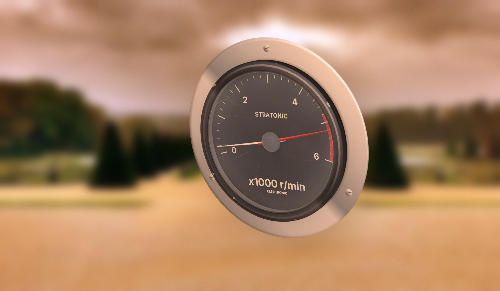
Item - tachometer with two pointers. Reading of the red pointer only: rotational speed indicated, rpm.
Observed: 5200 rpm
